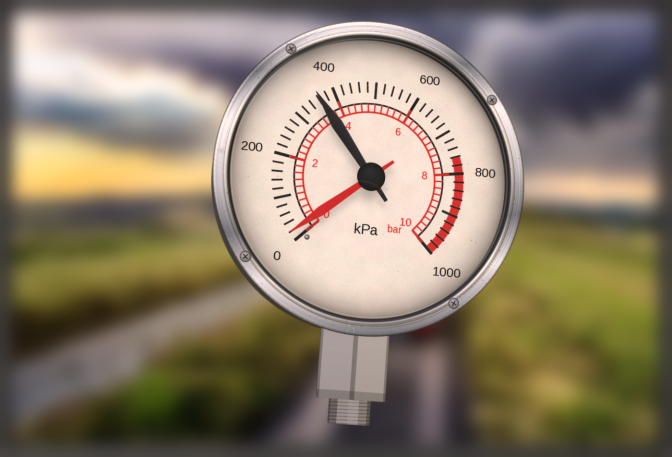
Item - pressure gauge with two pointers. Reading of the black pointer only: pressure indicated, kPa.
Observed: 360 kPa
